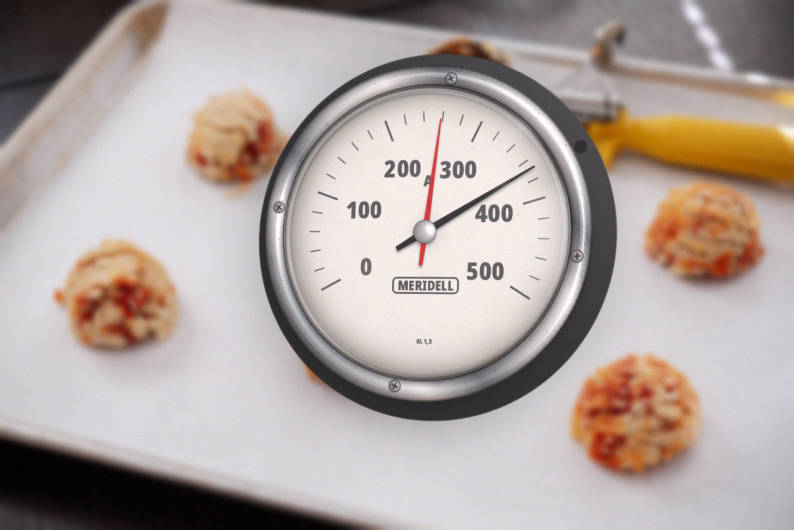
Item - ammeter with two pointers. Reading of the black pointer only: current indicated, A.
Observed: 370 A
